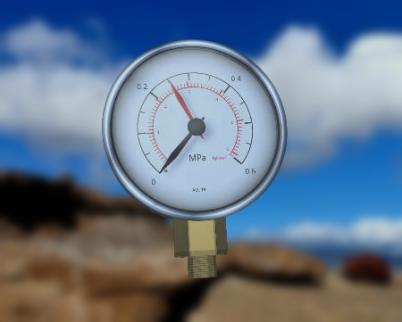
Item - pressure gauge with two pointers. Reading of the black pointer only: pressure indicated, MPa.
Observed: 0 MPa
